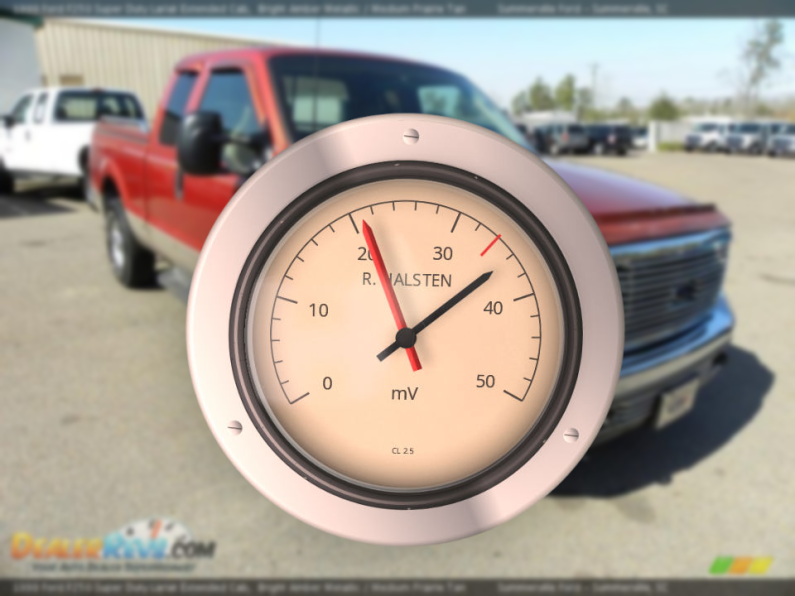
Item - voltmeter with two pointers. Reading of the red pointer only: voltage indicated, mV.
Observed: 21 mV
